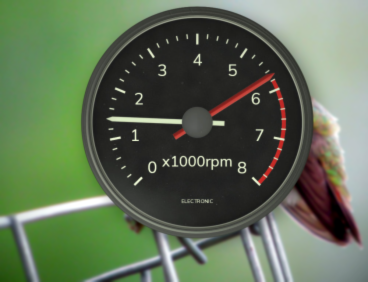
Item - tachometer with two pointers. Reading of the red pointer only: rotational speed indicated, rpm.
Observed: 5700 rpm
